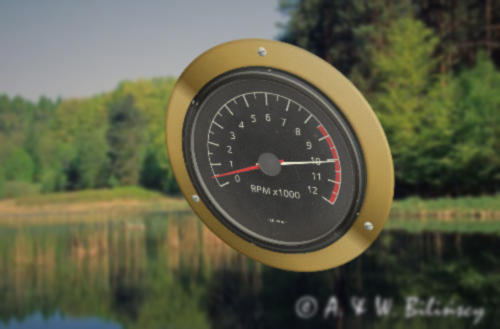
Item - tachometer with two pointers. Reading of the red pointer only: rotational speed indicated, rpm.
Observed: 500 rpm
